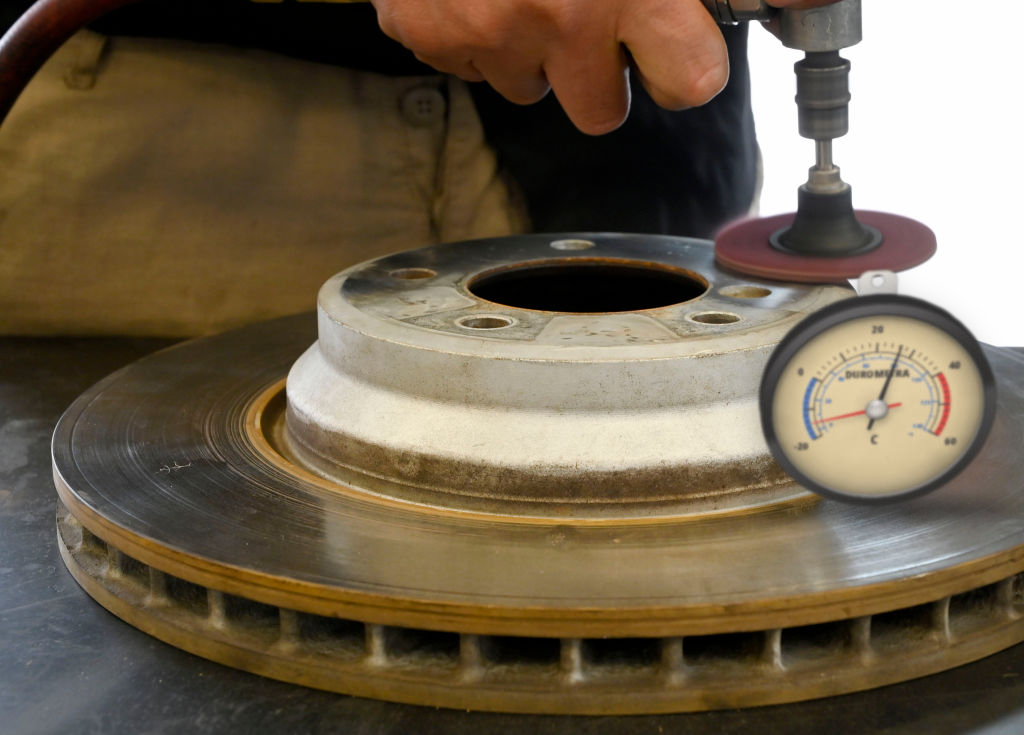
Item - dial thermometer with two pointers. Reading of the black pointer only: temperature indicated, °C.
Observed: 26 °C
